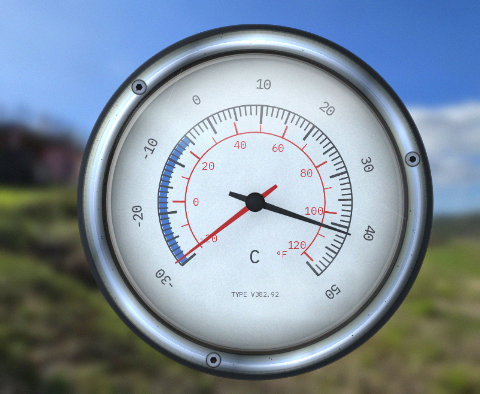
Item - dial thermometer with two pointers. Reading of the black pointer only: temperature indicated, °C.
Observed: 41 °C
